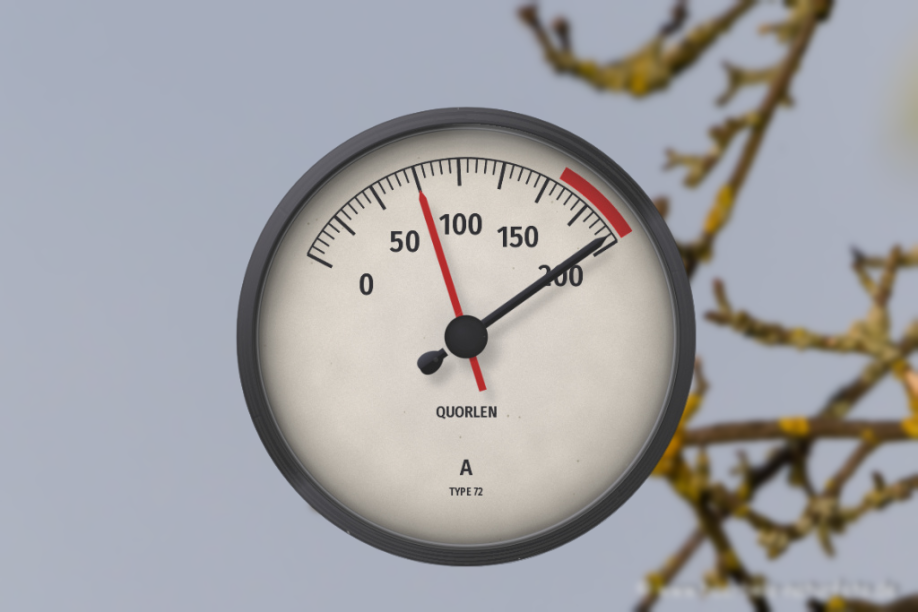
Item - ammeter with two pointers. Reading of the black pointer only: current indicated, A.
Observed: 195 A
